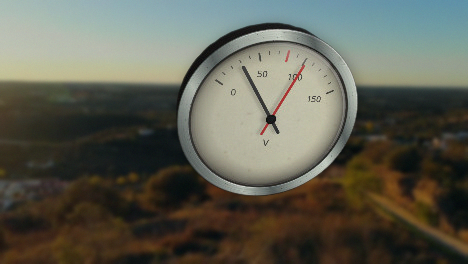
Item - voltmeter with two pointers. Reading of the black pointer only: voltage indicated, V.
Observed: 30 V
